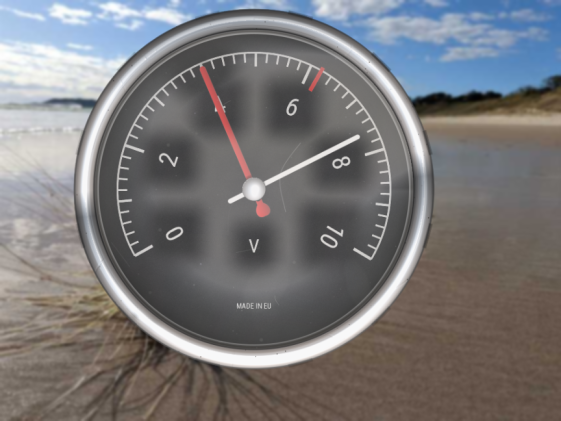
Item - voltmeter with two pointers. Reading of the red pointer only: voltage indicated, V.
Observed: 4 V
